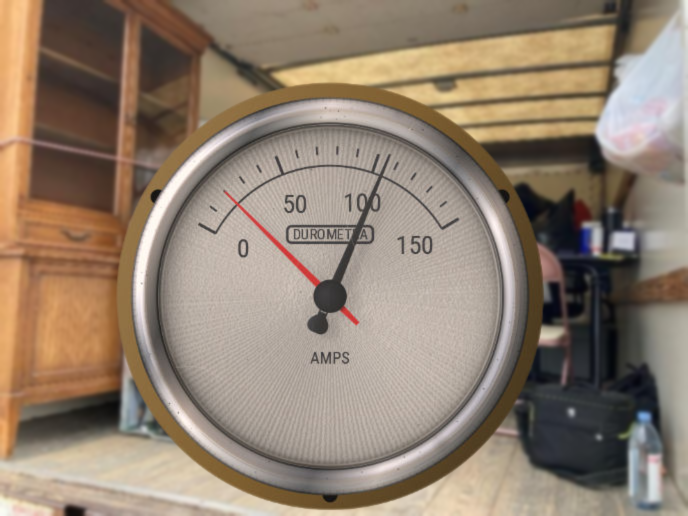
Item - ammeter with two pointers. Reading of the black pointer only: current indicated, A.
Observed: 105 A
